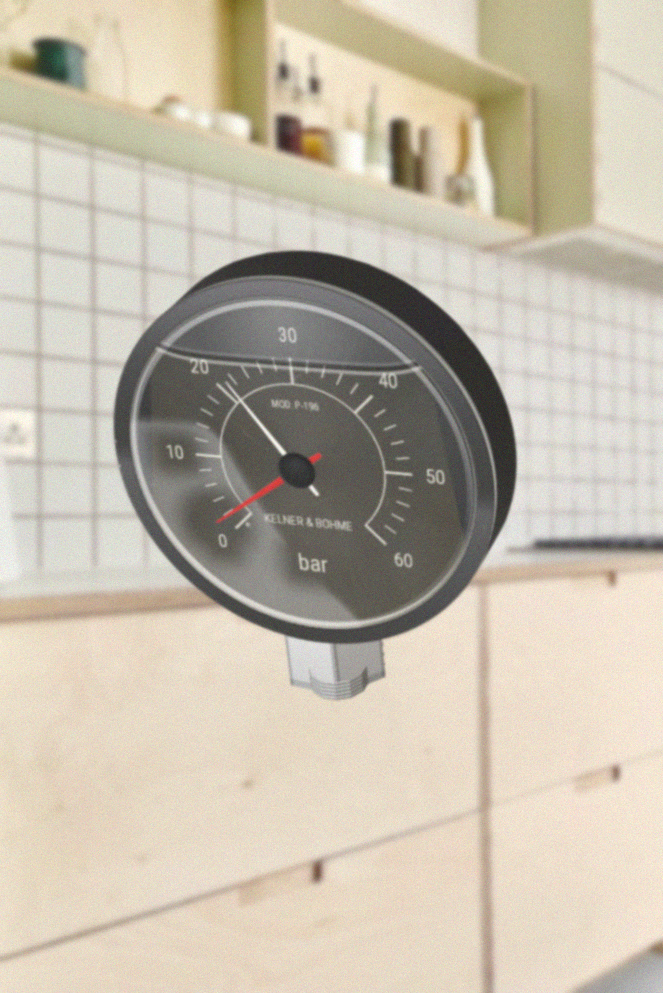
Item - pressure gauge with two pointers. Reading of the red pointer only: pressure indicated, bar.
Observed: 2 bar
